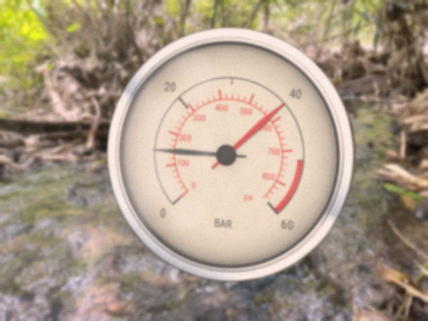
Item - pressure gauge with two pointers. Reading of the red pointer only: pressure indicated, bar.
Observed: 40 bar
